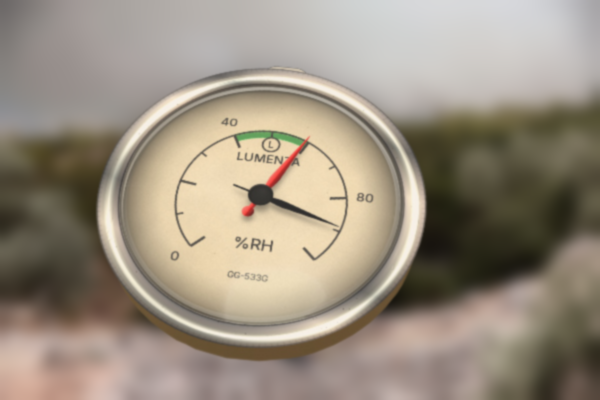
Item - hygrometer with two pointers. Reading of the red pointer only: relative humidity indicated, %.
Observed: 60 %
